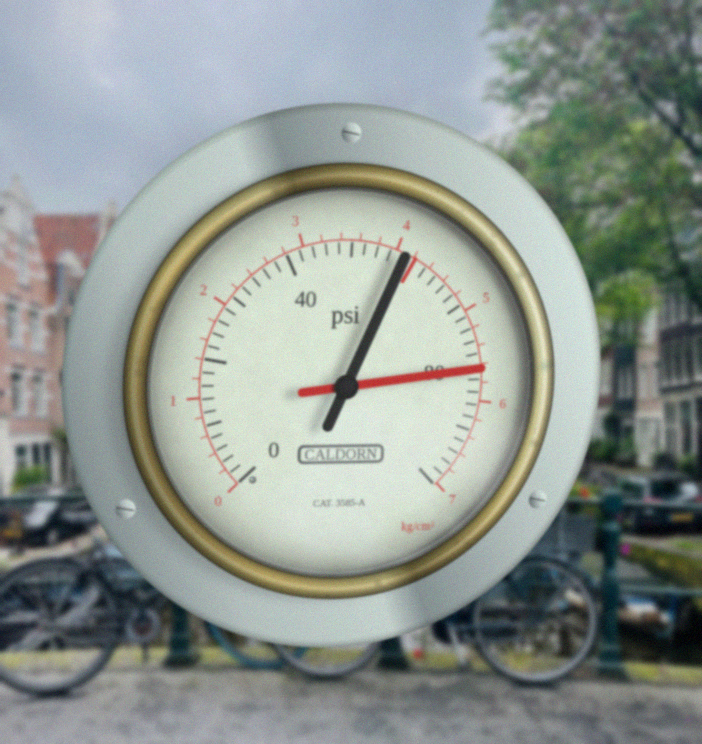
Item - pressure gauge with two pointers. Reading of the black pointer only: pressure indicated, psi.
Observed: 58 psi
